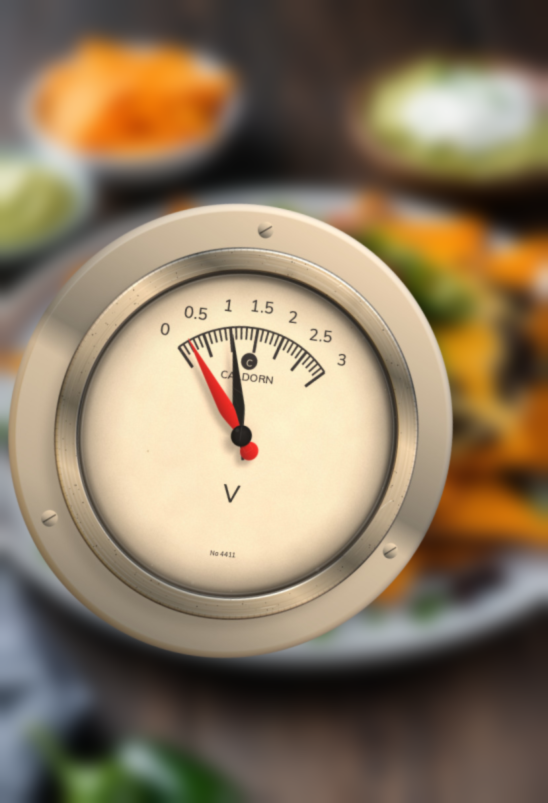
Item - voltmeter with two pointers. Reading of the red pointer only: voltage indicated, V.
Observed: 0.2 V
